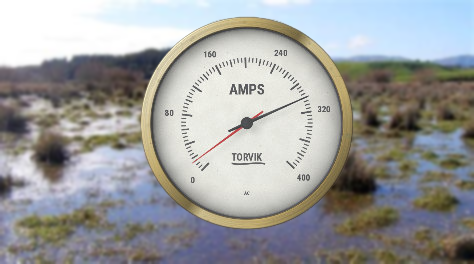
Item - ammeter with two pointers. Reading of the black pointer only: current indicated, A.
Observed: 300 A
